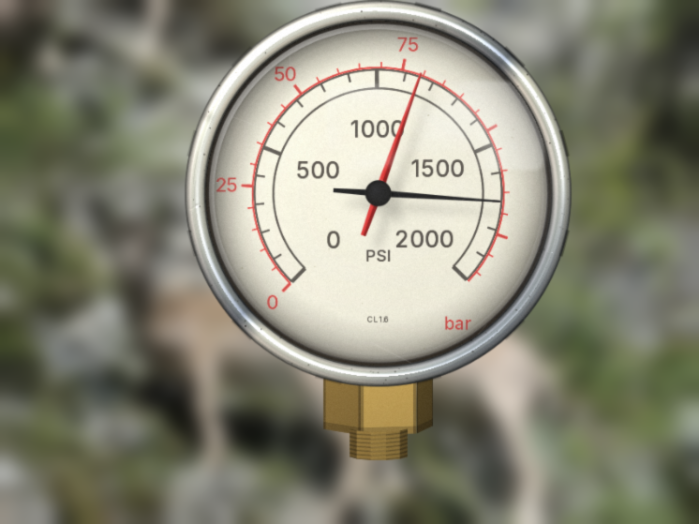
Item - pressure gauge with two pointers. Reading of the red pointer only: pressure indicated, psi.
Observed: 1150 psi
